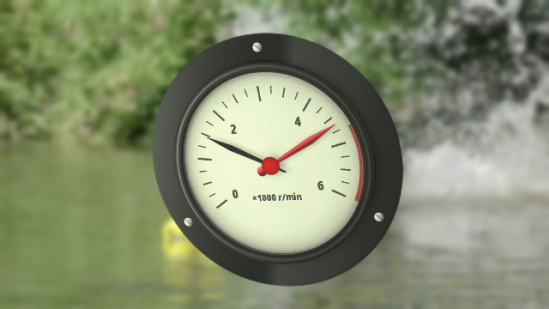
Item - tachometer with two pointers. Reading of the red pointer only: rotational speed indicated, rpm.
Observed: 4625 rpm
